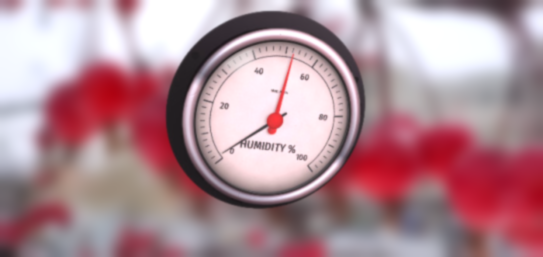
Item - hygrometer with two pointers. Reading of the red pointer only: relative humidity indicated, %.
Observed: 52 %
